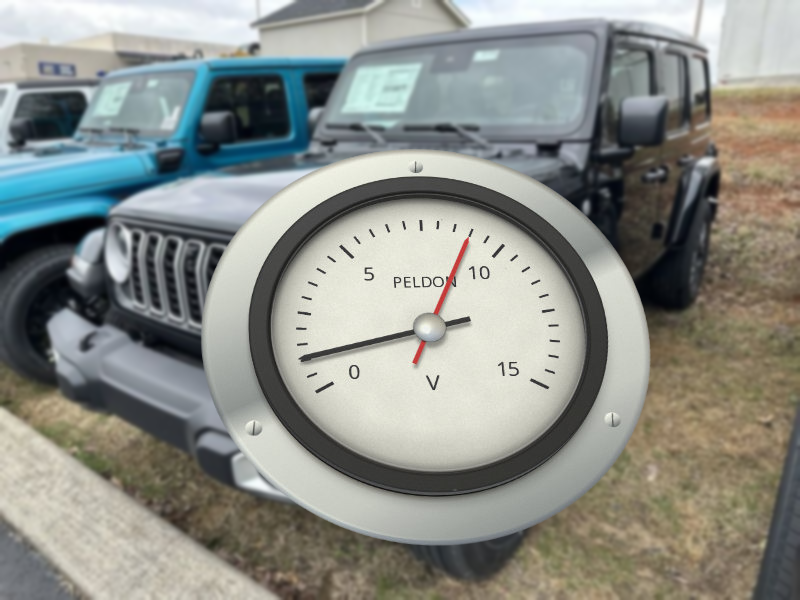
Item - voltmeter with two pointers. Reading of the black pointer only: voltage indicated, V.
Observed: 1 V
